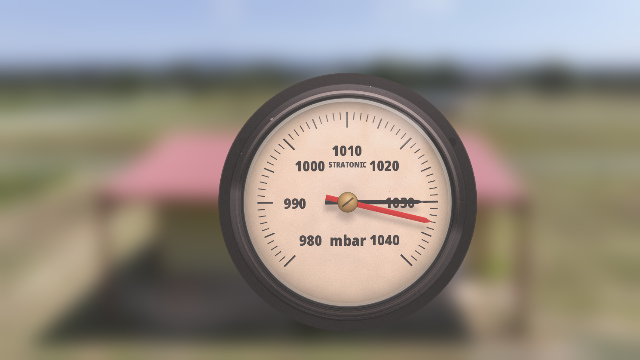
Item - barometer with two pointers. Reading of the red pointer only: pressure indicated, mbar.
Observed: 1033 mbar
